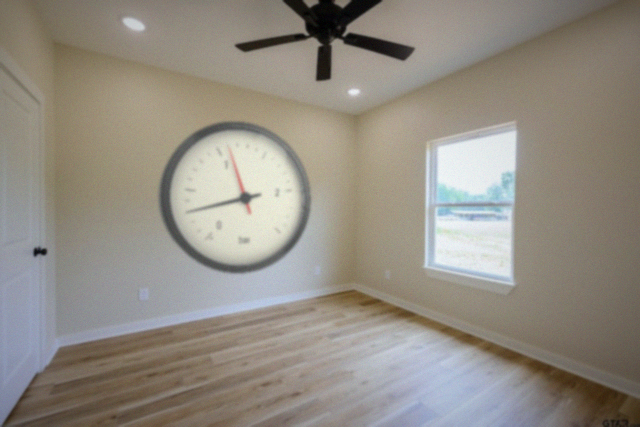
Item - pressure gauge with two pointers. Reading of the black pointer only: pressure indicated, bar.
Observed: 0.3 bar
